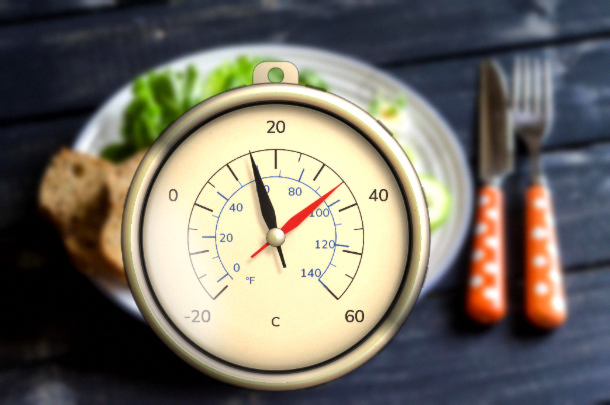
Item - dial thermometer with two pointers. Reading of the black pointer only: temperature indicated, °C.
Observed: 15 °C
